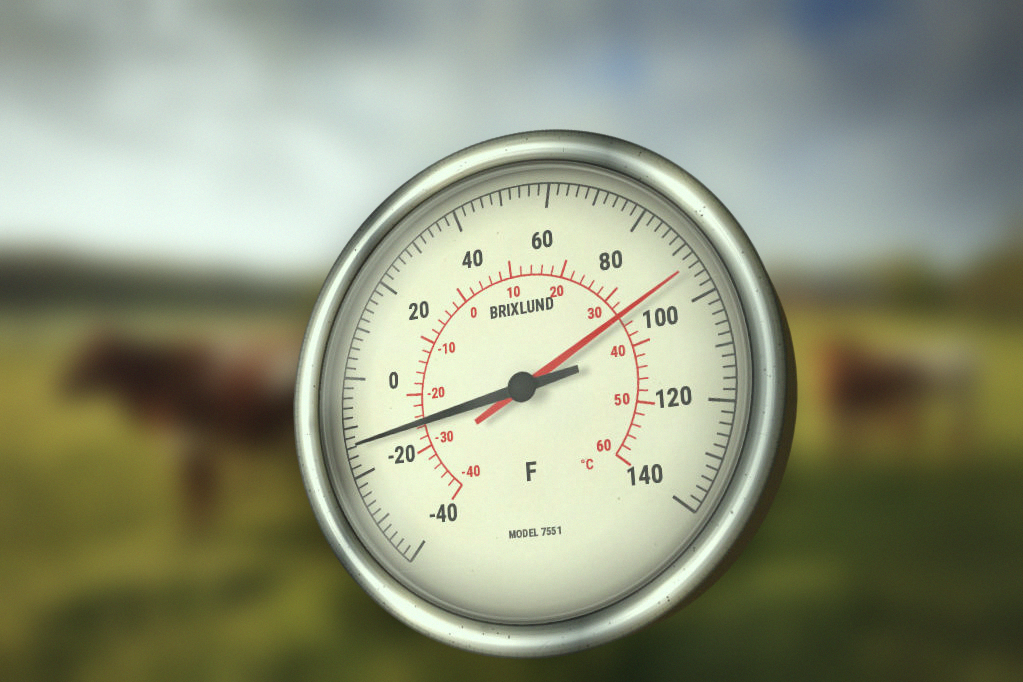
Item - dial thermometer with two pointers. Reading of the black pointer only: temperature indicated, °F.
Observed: -14 °F
